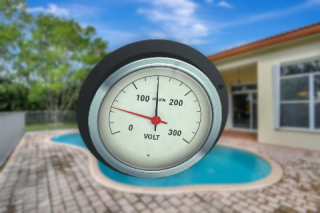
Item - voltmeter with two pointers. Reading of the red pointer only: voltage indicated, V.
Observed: 50 V
